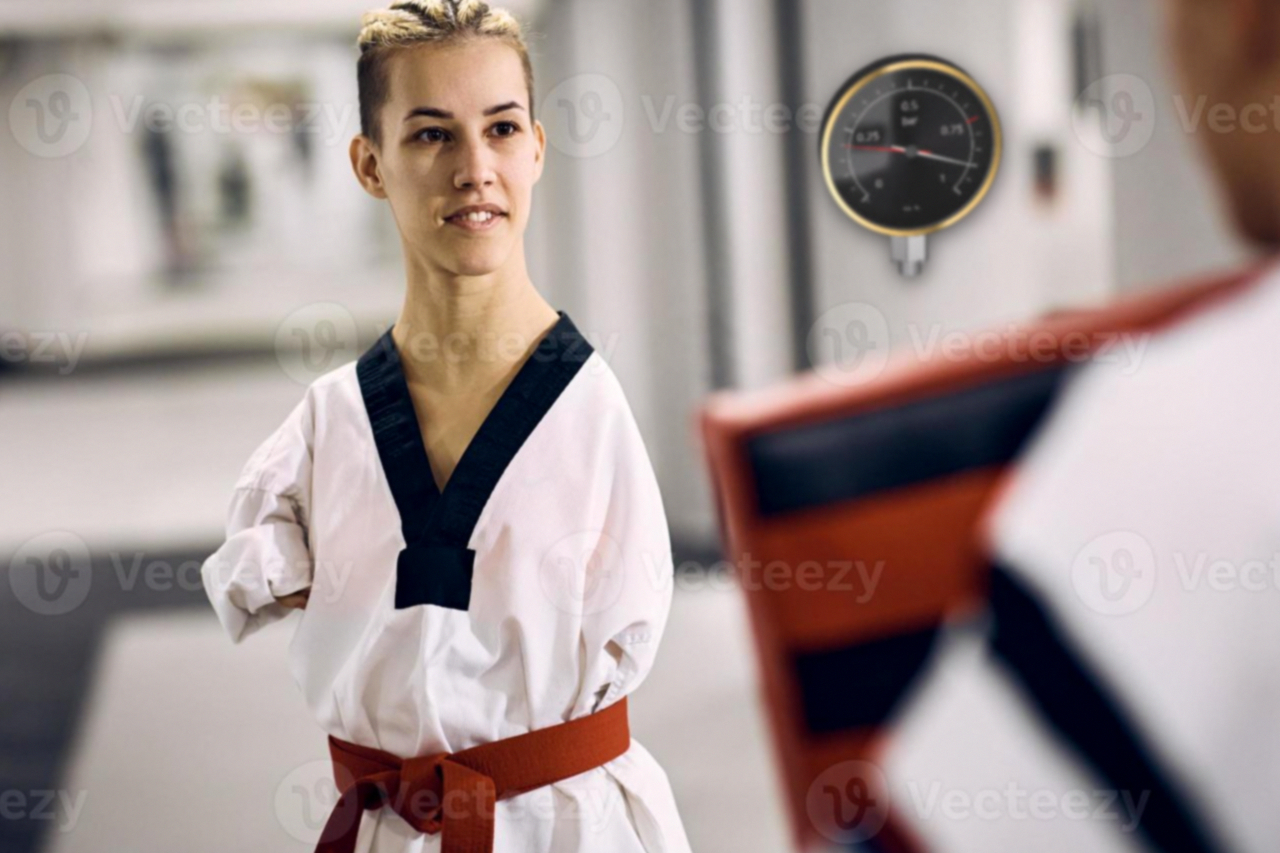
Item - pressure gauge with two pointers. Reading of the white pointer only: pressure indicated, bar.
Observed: 0.9 bar
